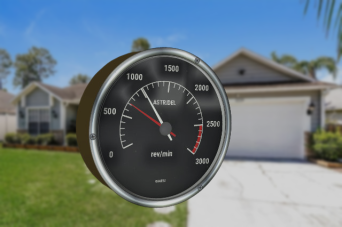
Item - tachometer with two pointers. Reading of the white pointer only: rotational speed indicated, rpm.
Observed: 1000 rpm
